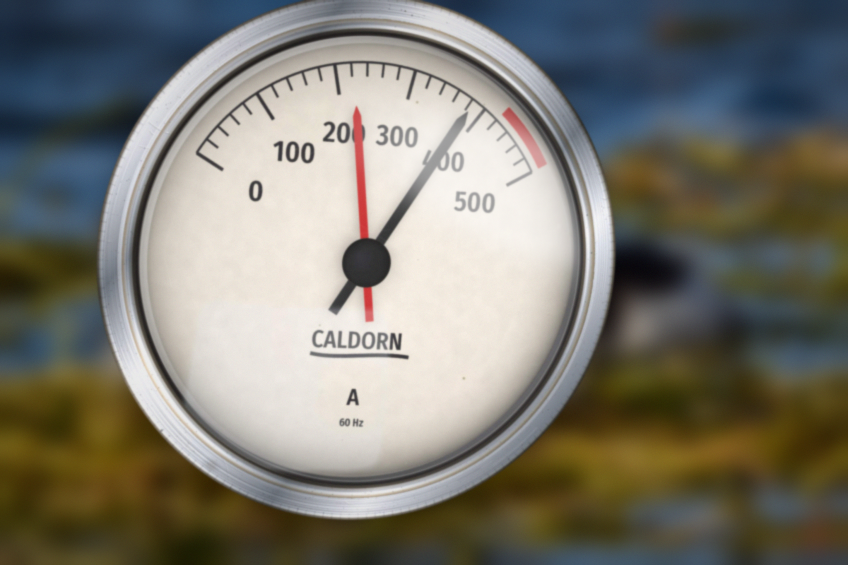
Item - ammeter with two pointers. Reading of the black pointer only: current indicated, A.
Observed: 380 A
